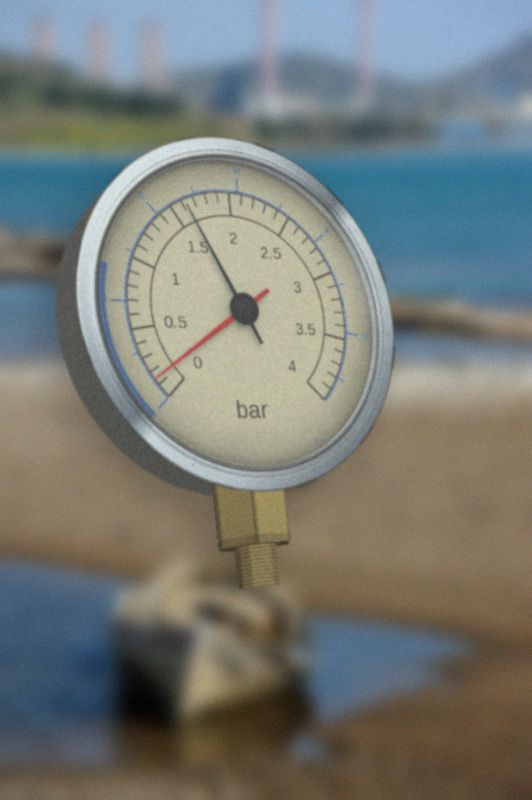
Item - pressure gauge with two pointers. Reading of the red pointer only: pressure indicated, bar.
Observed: 0.15 bar
